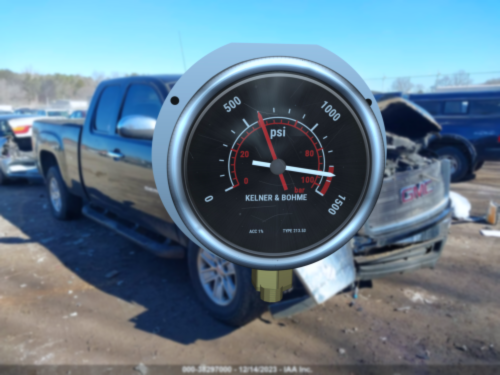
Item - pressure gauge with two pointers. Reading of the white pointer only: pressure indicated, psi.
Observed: 1350 psi
